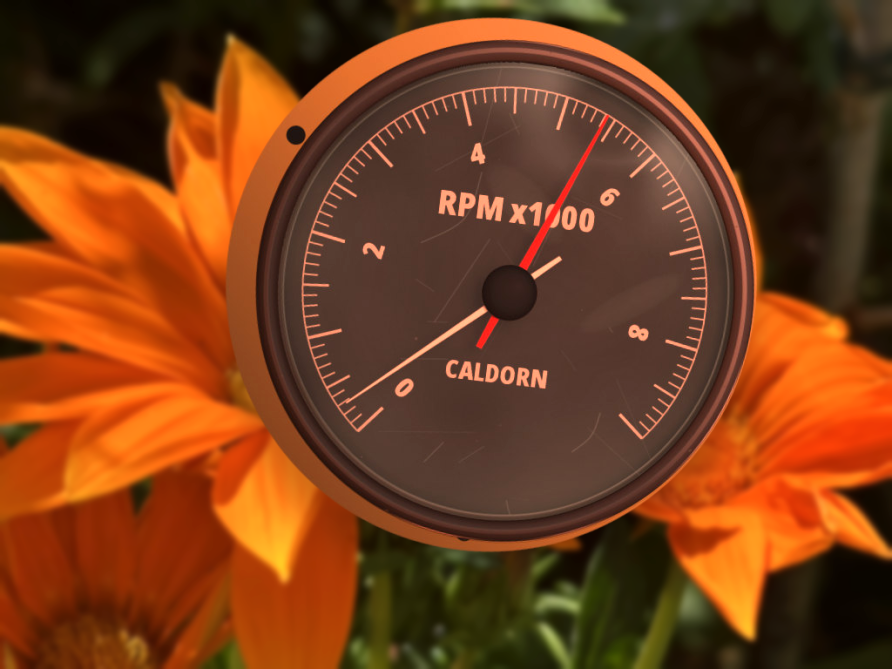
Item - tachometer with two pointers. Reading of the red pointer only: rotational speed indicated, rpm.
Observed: 5400 rpm
